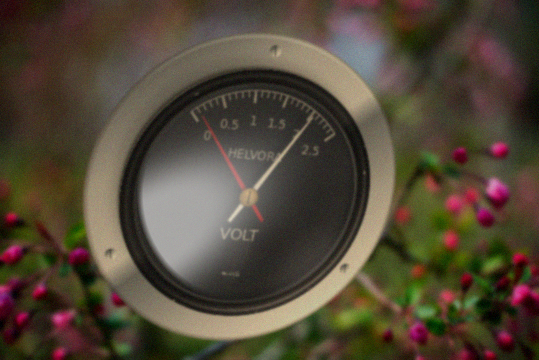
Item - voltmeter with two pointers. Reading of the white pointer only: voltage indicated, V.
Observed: 2 V
